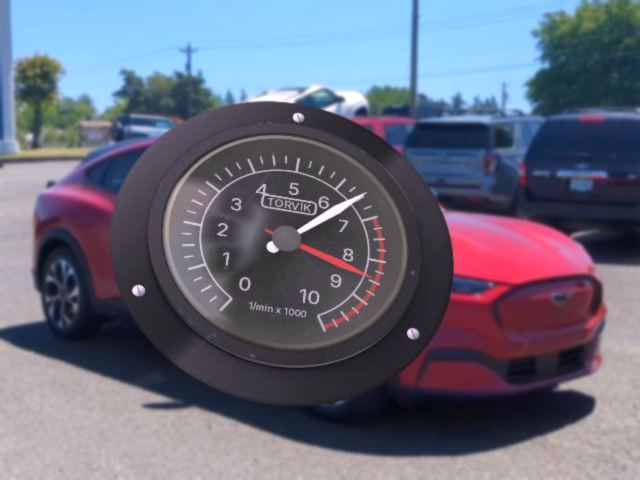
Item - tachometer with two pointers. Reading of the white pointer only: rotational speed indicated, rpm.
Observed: 6500 rpm
